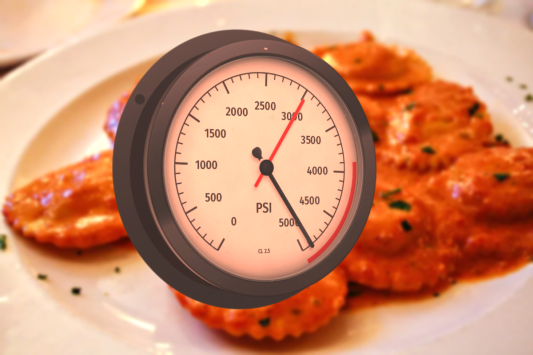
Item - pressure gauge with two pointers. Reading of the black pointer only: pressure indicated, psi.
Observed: 4900 psi
